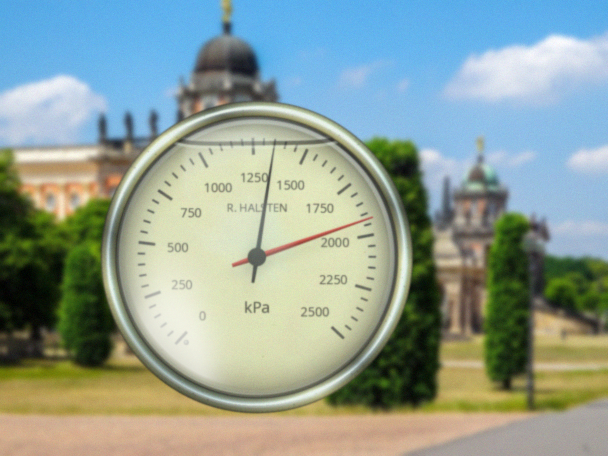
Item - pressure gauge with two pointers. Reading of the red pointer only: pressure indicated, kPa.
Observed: 1925 kPa
